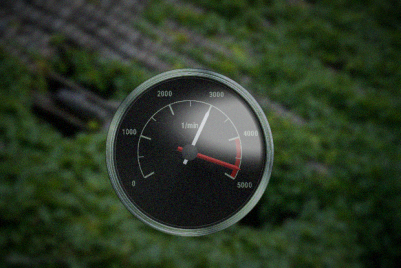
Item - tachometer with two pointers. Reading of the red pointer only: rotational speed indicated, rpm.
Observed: 4750 rpm
